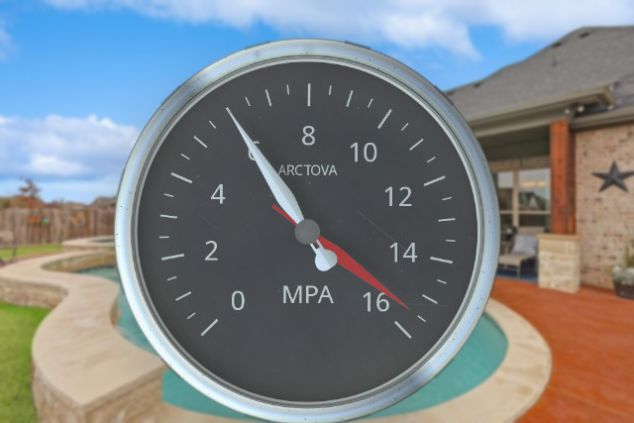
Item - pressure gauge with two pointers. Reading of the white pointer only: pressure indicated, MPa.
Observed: 6 MPa
